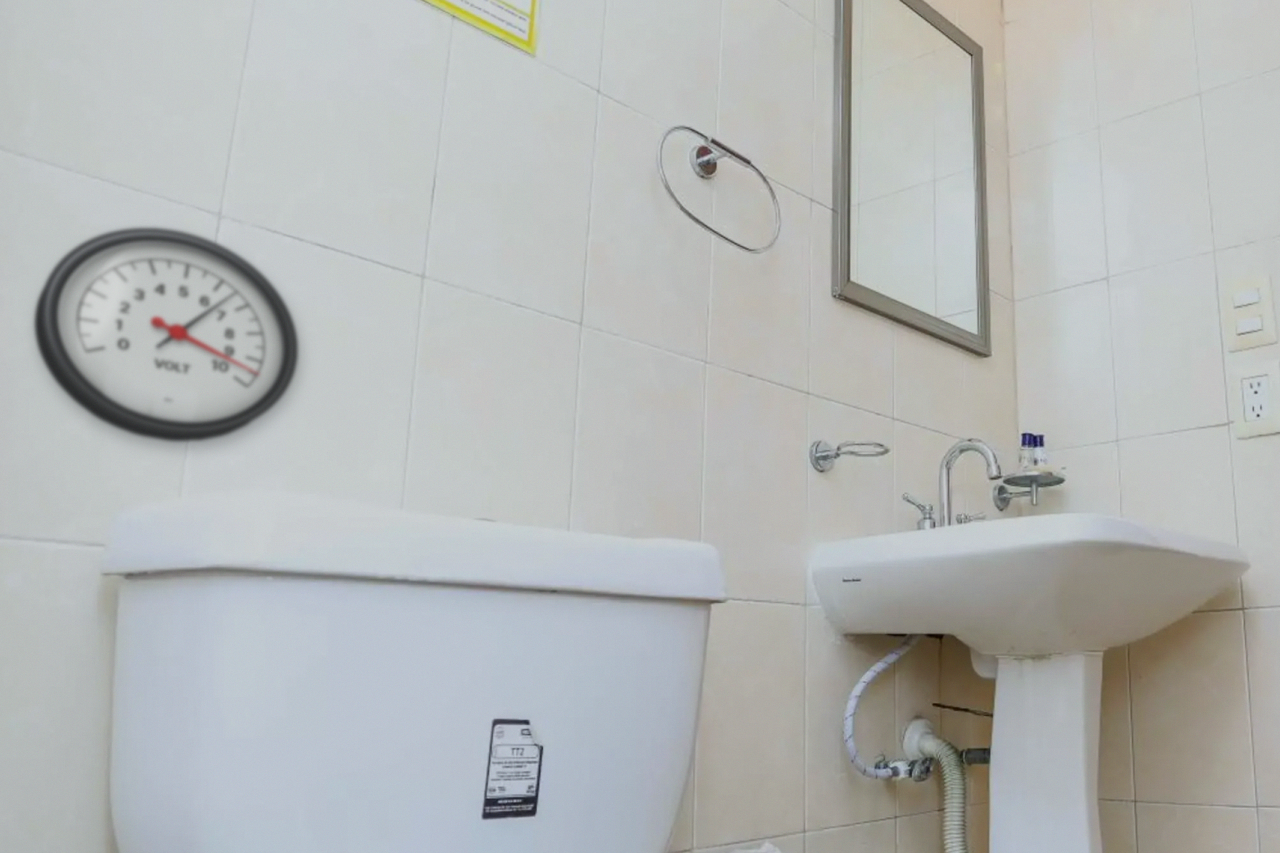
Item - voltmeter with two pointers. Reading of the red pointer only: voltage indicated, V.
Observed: 9.5 V
